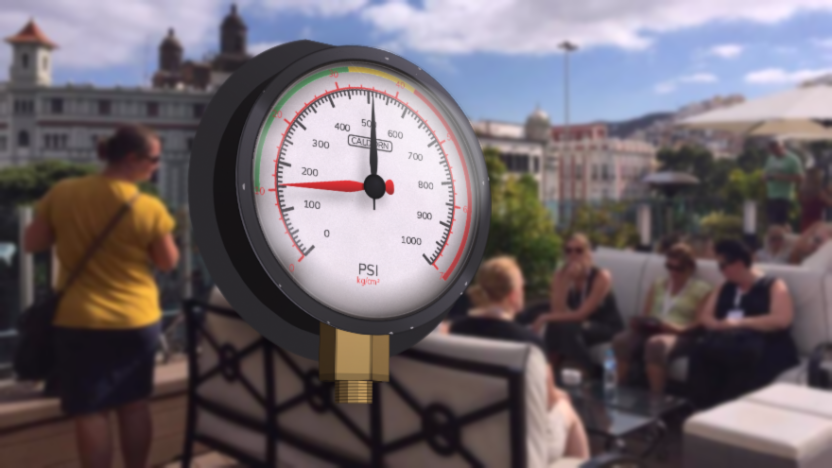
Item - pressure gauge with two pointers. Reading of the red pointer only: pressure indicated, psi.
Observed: 150 psi
